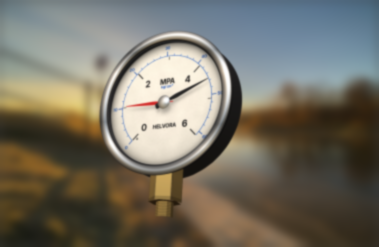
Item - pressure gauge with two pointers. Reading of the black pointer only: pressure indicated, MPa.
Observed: 4.5 MPa
